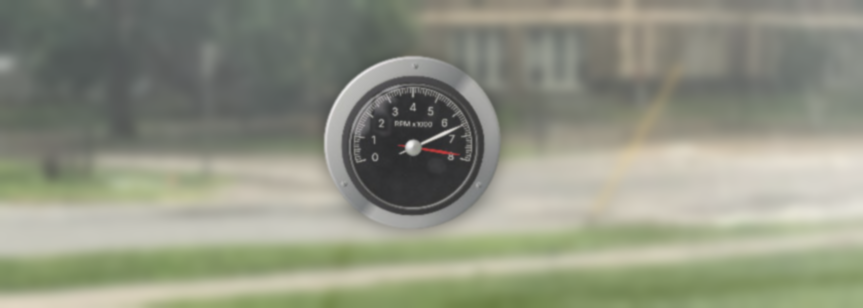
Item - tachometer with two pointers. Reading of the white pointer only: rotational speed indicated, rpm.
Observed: 6500 rpm
